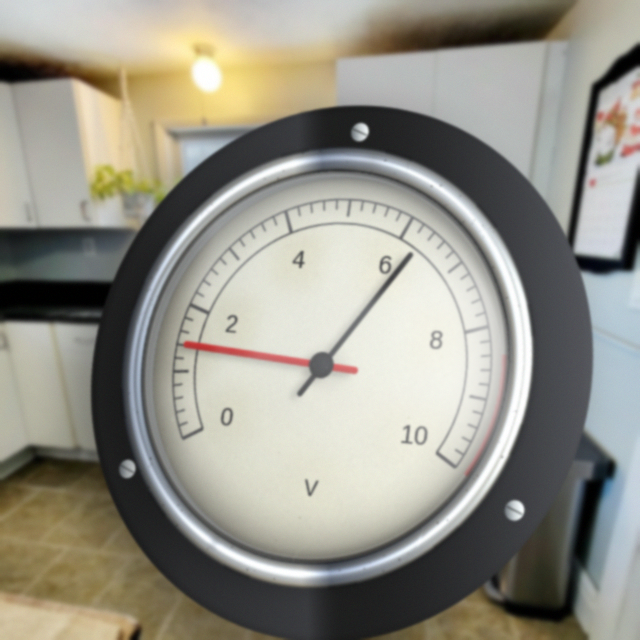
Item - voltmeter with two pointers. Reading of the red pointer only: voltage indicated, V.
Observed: 1.4 V
